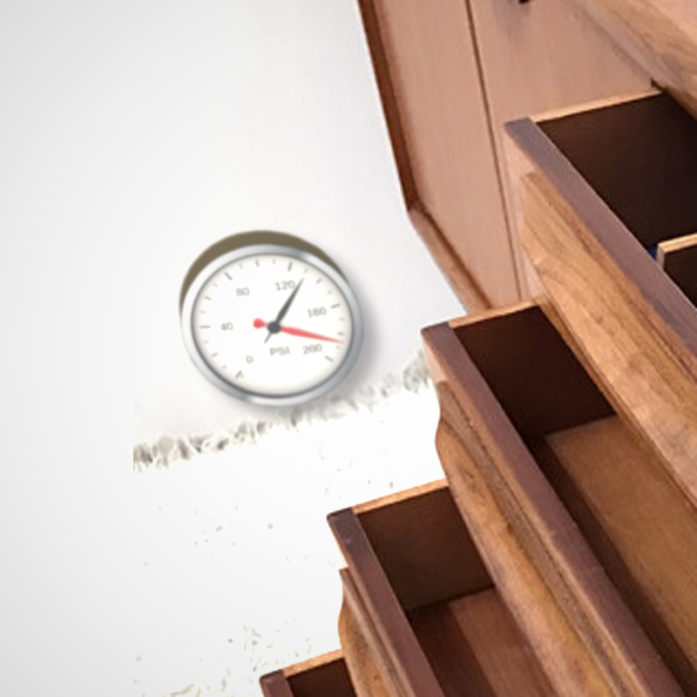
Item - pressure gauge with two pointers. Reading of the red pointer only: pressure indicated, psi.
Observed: 185 psi
